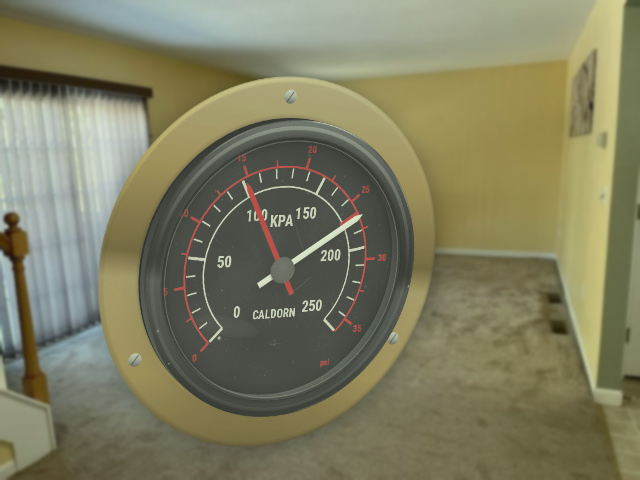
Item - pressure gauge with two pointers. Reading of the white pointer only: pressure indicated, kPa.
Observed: 180 kPa
